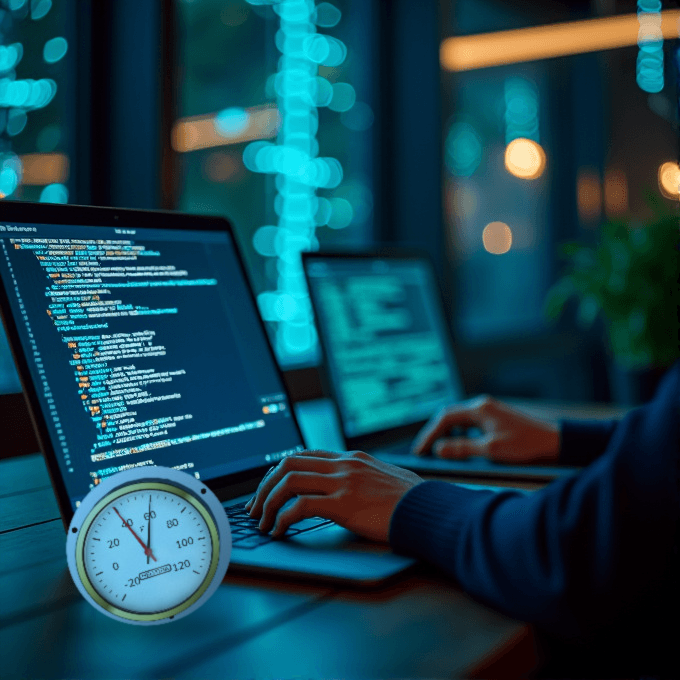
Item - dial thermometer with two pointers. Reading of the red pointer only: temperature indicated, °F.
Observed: 40 °F
